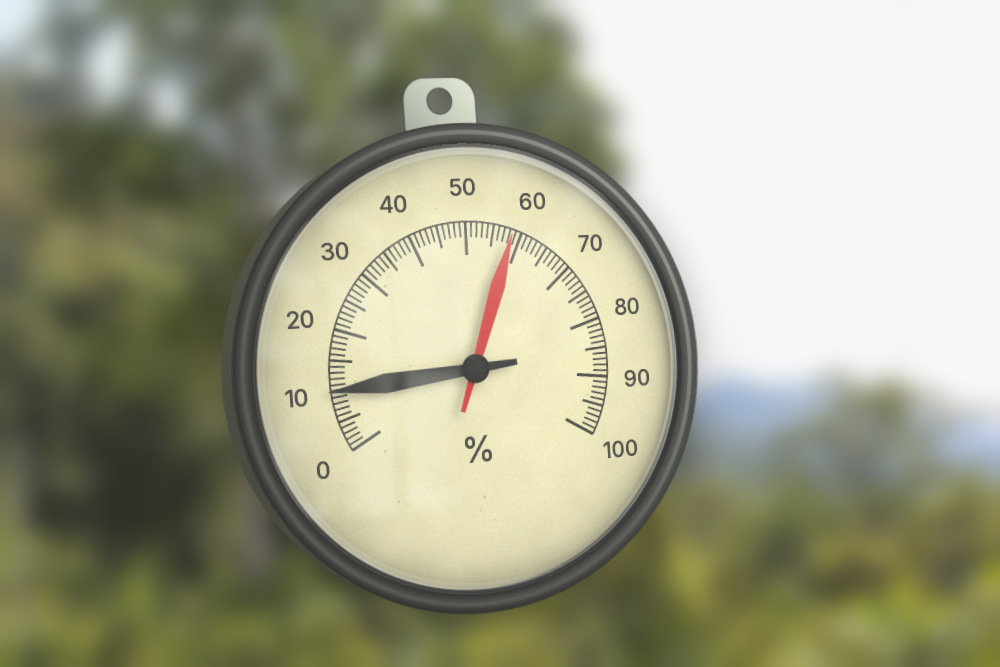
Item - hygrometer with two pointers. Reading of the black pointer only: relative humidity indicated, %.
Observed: 10 %
